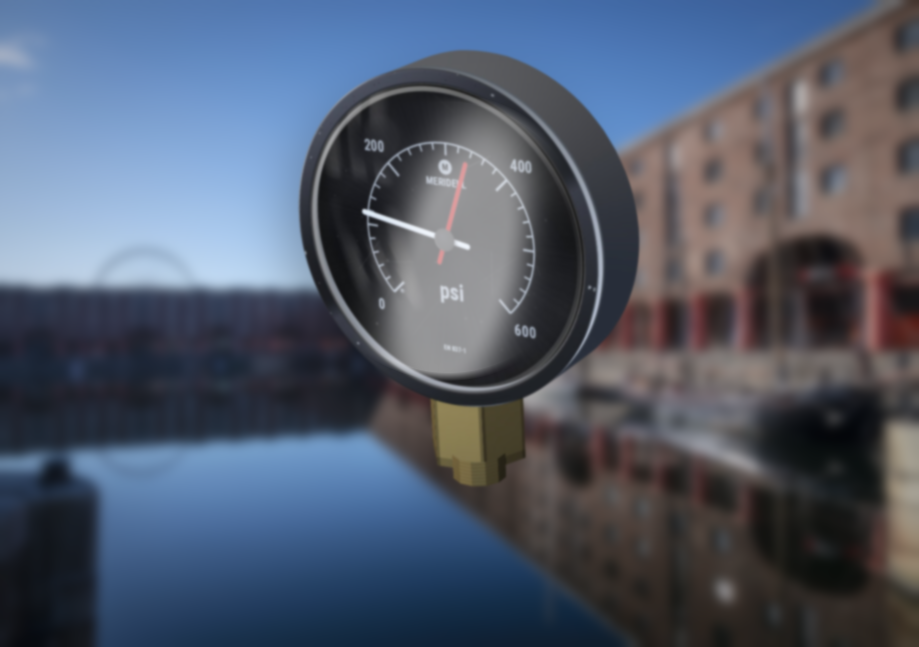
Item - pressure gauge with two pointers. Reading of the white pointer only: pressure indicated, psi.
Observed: 120 psi
